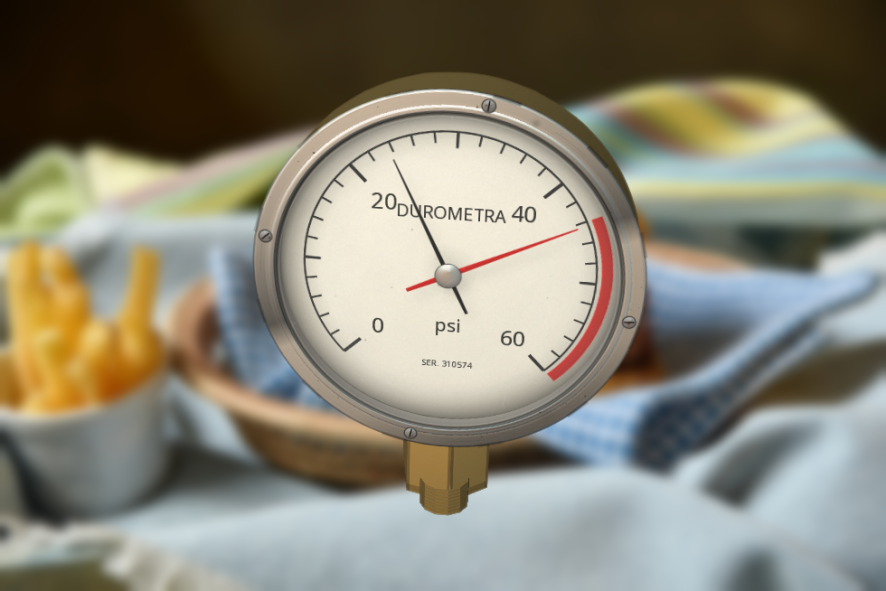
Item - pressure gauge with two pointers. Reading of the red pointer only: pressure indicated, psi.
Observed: 44 psi
